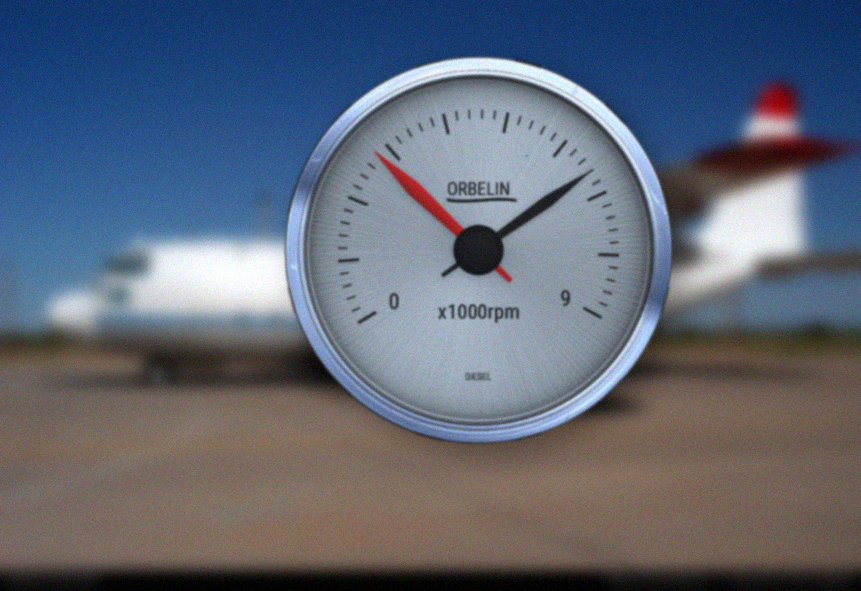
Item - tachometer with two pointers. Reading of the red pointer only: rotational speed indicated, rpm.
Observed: 2800 rpm
